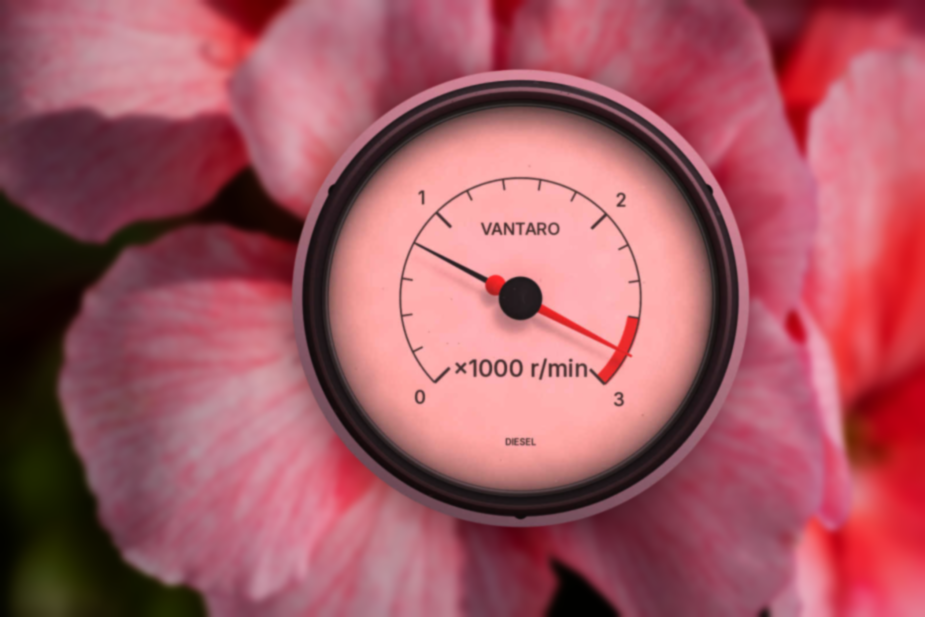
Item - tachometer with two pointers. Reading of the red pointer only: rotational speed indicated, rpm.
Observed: 2800 rpm
